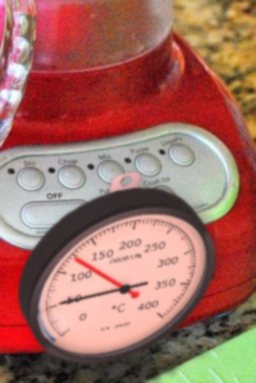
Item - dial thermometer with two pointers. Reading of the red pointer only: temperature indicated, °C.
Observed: 125 °C
